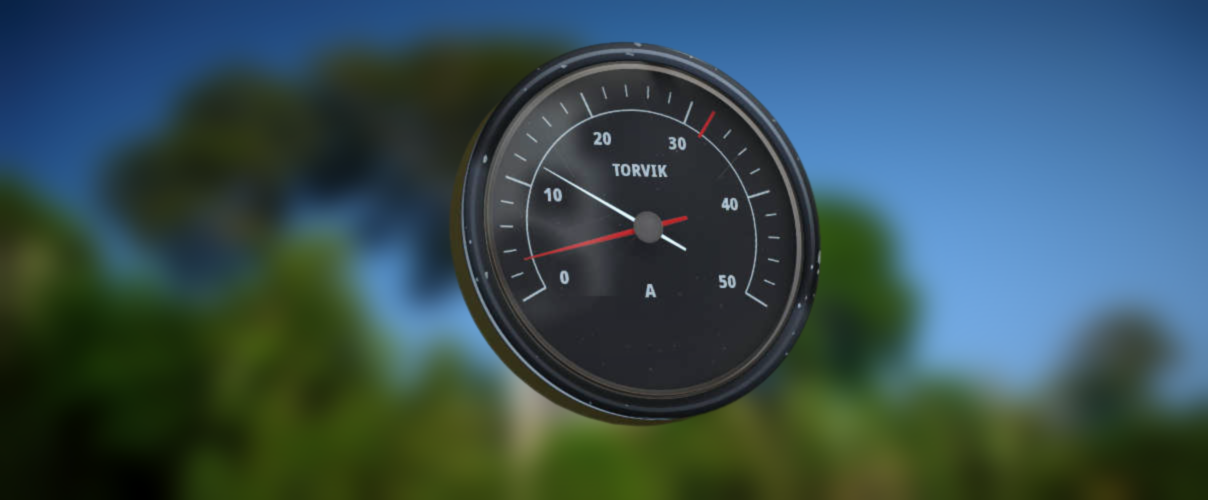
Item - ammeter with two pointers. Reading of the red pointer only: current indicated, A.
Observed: 3 A
